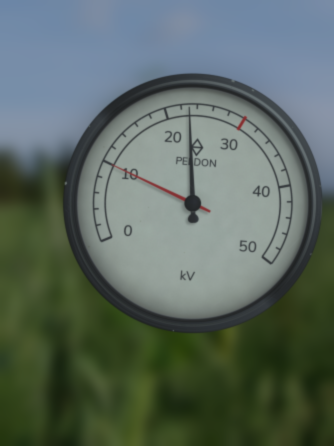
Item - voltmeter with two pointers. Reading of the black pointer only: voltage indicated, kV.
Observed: 23 kV
